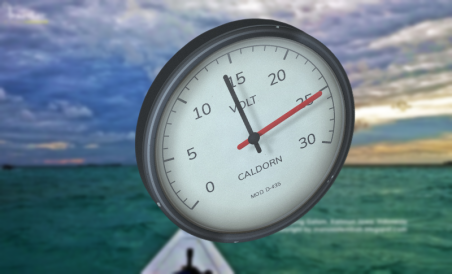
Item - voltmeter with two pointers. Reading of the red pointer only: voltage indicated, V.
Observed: 25 V
